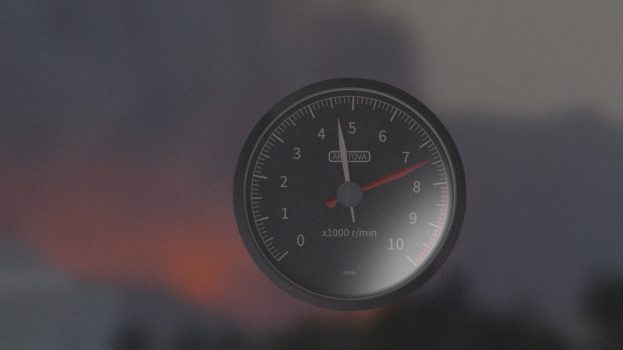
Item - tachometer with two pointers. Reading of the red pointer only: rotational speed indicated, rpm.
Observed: 7400 rpm
